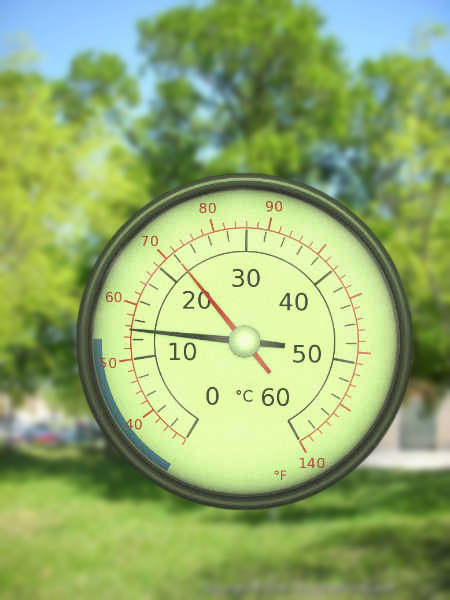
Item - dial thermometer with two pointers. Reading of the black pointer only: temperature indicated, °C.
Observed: 13 °C
